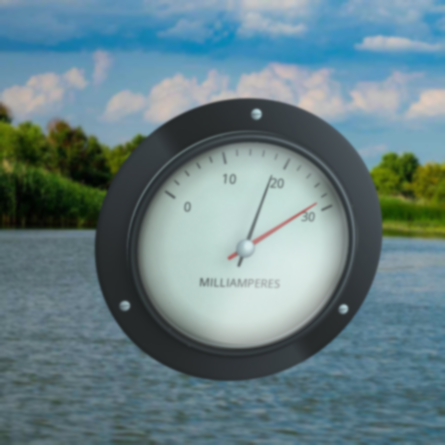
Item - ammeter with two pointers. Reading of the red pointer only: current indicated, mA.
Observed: 28 mA
